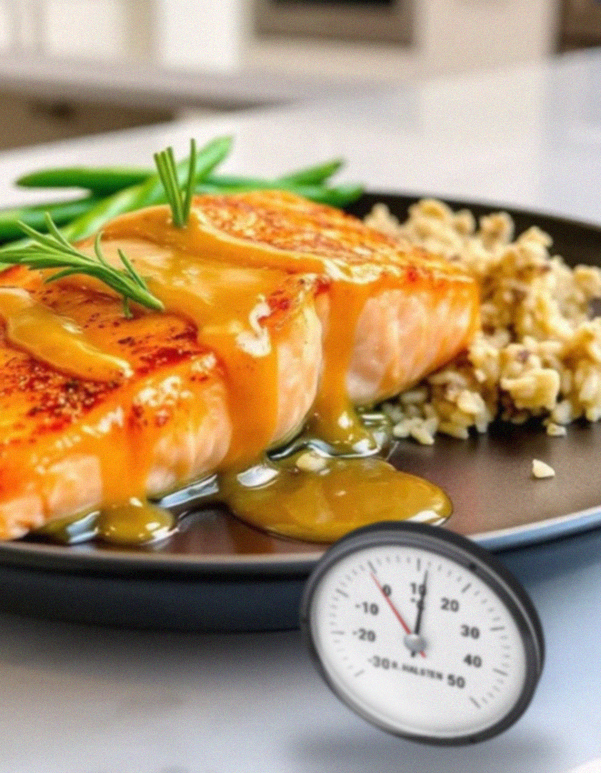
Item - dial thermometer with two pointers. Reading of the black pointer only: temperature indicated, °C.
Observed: 12 °C
